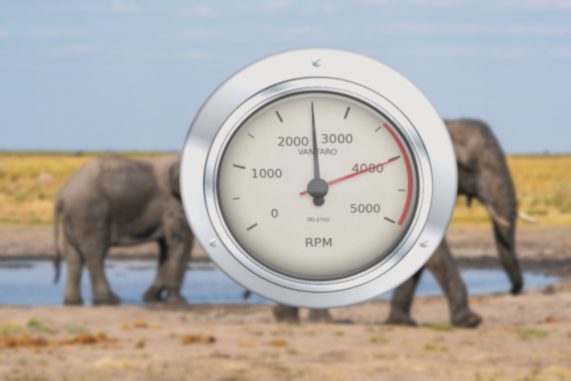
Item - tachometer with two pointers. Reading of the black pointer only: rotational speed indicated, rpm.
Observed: 2500 rpm
